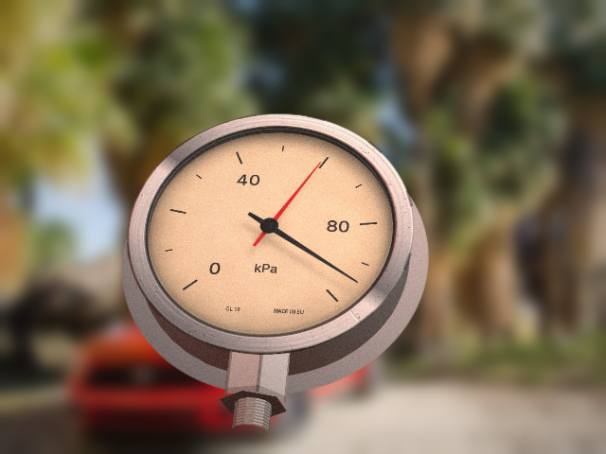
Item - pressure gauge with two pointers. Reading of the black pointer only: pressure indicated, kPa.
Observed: 95 kPa
